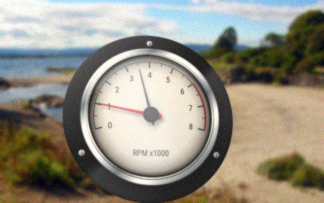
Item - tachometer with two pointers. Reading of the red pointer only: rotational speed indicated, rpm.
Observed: 1000 rpm
